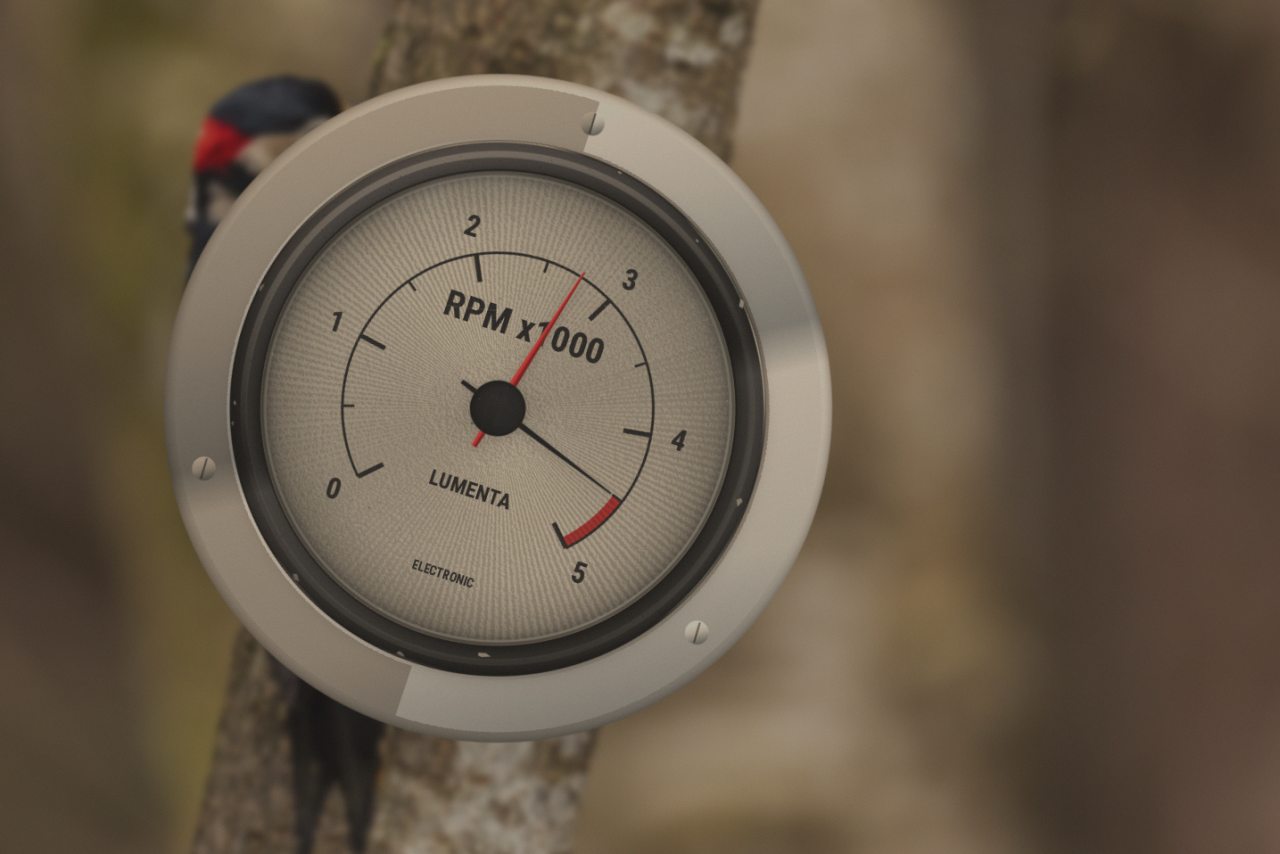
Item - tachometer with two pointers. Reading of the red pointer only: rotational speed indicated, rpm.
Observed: 2750 rpm
